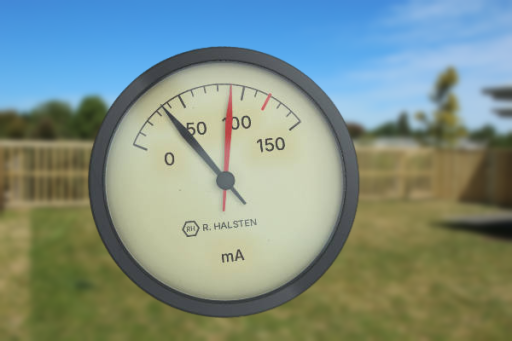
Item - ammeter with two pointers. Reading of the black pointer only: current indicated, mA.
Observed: 35 mA
